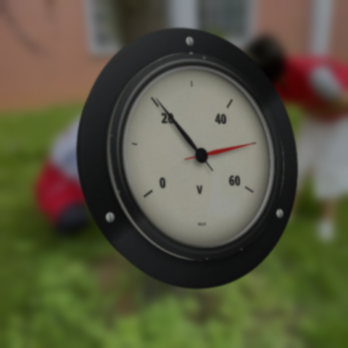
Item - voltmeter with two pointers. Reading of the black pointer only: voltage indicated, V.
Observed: 20 V
